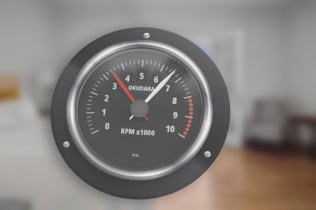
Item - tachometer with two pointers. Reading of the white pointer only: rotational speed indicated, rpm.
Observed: 6600 rpm
